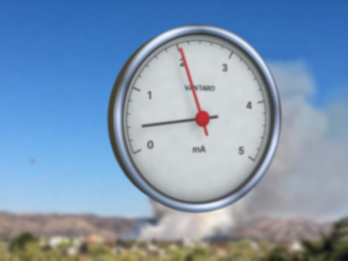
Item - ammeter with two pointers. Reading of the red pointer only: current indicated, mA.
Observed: 2 mA
